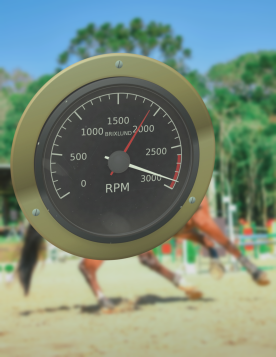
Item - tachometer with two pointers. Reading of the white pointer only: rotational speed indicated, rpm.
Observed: 2900 rpm
